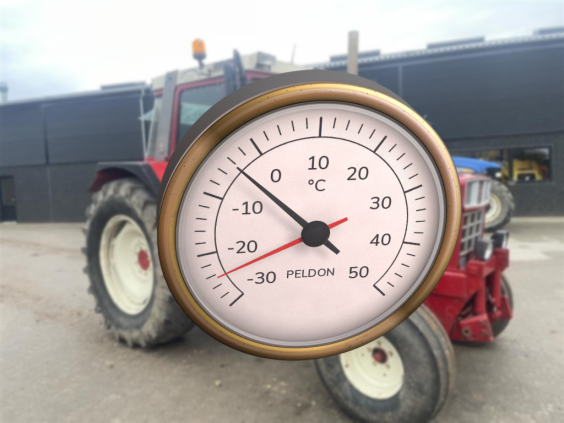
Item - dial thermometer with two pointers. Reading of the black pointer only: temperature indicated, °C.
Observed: -4 °C
